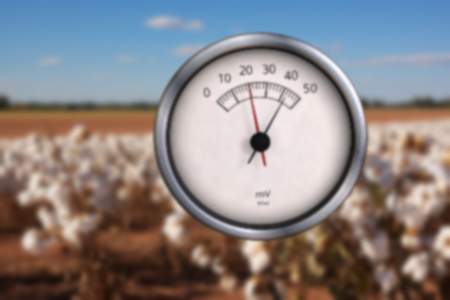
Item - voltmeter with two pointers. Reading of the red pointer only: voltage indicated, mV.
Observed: 20 mV
